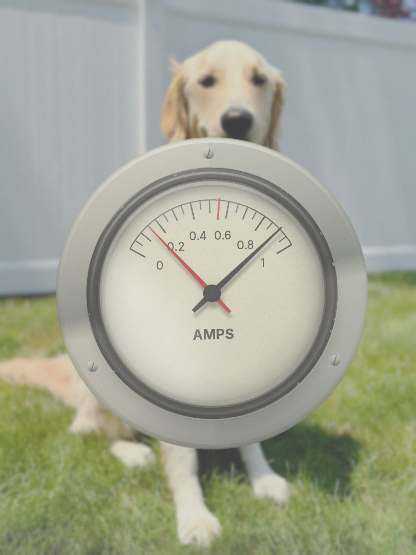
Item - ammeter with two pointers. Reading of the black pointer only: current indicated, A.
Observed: 0.9 A
